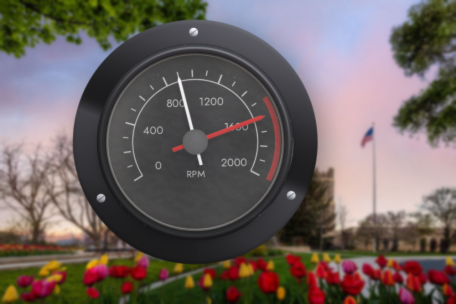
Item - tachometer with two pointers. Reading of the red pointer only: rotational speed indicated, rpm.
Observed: 1600 rpm
